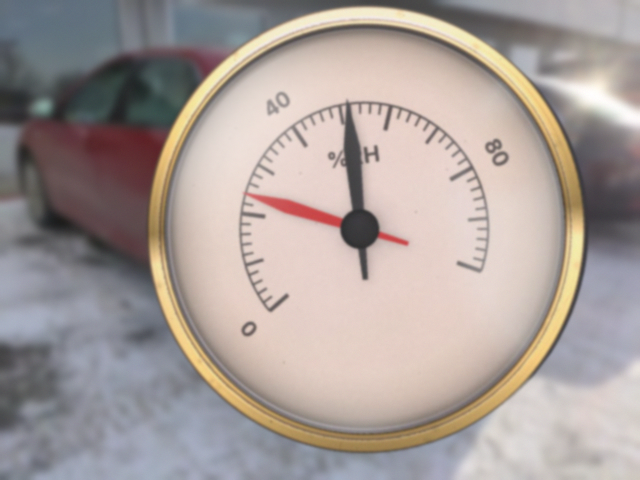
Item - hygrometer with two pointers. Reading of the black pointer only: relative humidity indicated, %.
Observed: 52 %
